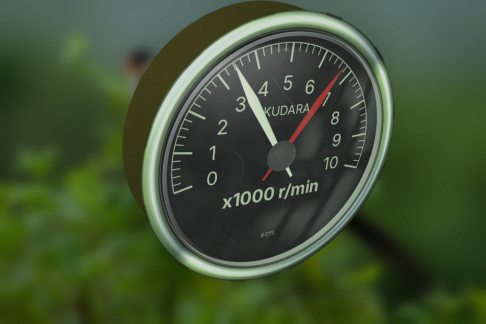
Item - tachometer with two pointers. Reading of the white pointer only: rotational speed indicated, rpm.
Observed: 3400 rpm
